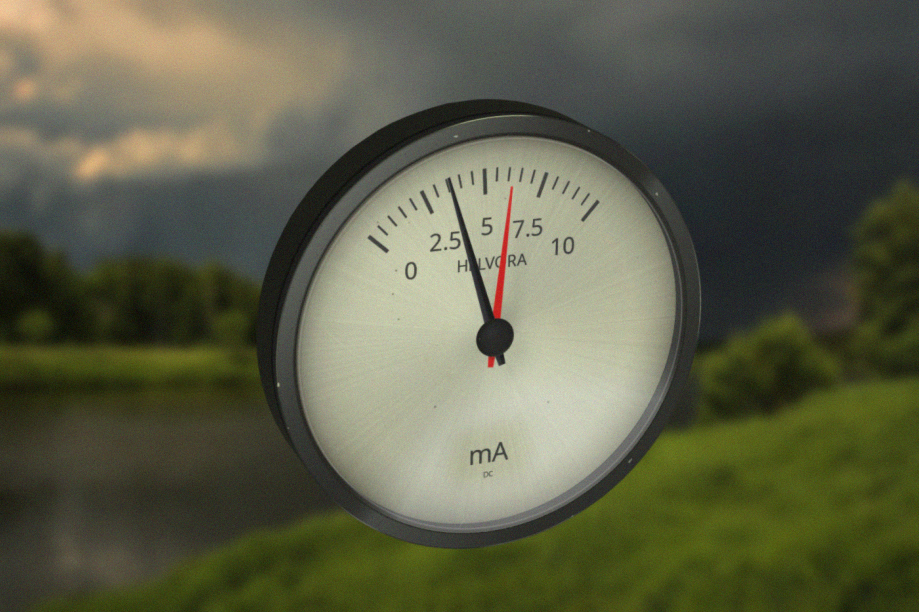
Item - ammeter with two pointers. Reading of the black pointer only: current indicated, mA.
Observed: 3.5 mA
